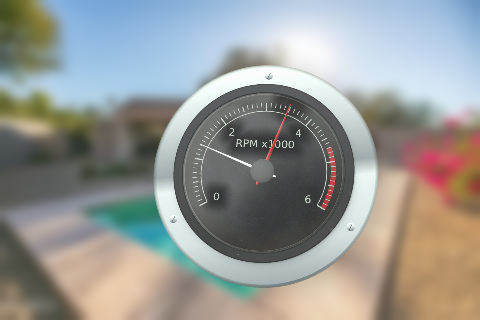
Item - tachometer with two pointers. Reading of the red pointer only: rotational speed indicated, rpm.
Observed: 3500 rpm
